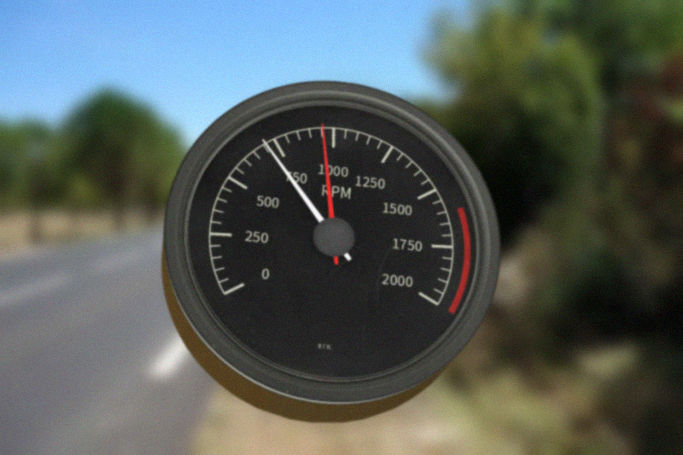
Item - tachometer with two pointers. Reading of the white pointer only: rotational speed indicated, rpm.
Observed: 700 rpm
